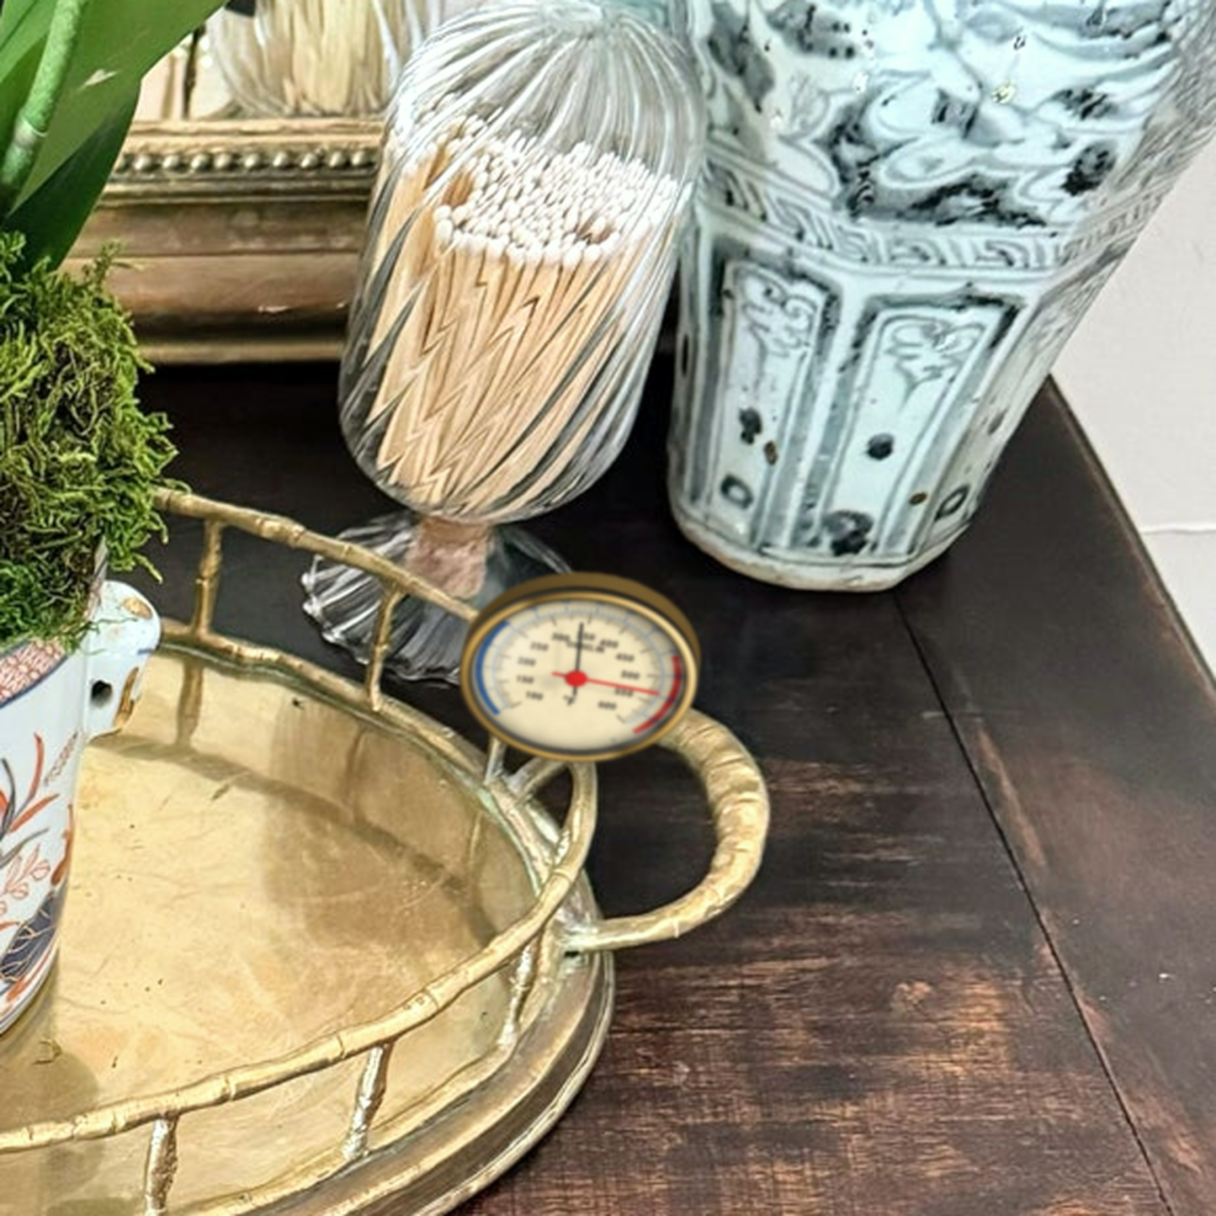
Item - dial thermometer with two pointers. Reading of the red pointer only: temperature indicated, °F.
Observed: 525 °F
